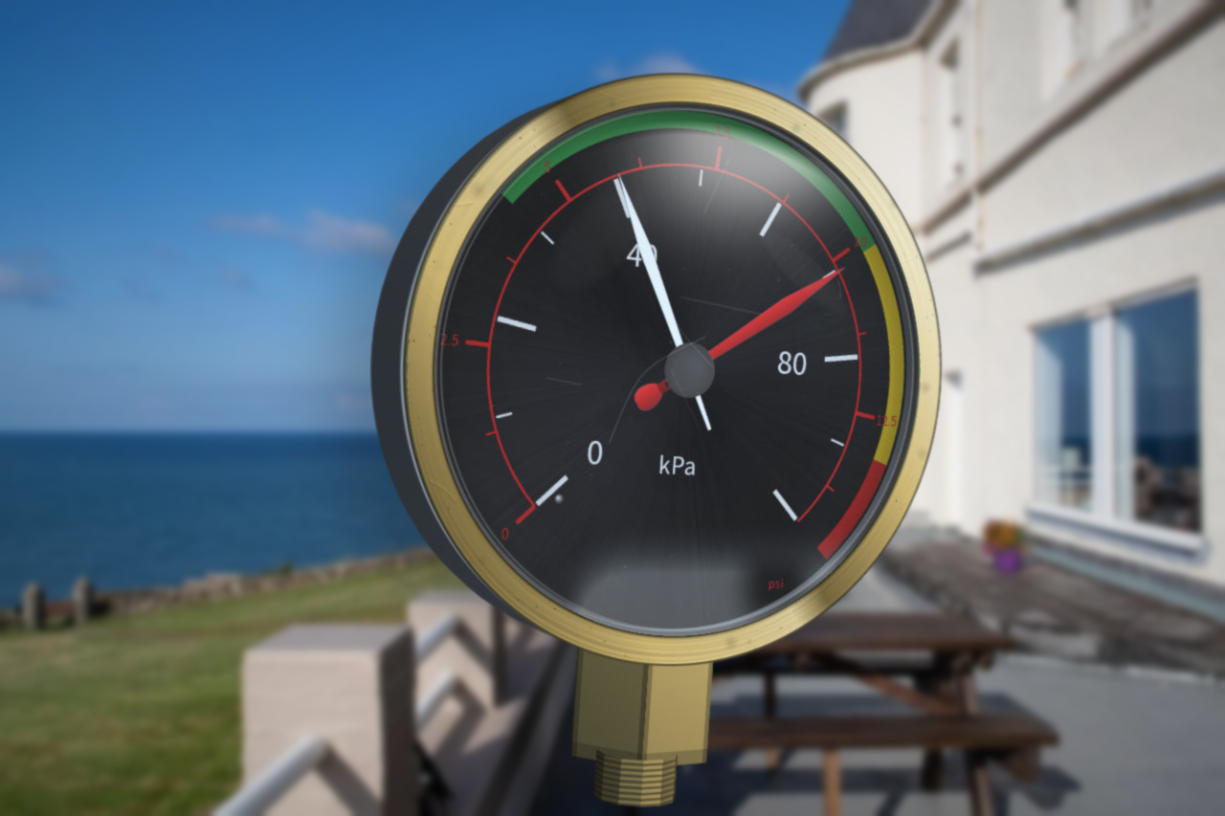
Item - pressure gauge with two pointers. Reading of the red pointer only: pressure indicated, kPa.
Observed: 70 kPa
